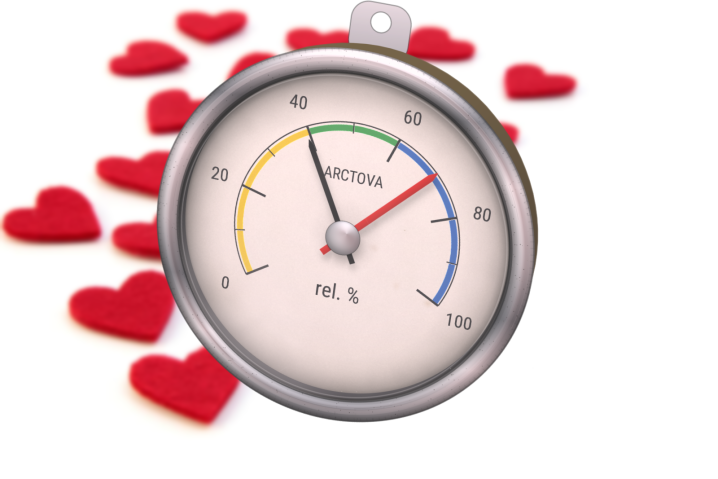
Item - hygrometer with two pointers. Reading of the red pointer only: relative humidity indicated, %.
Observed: 70 %
